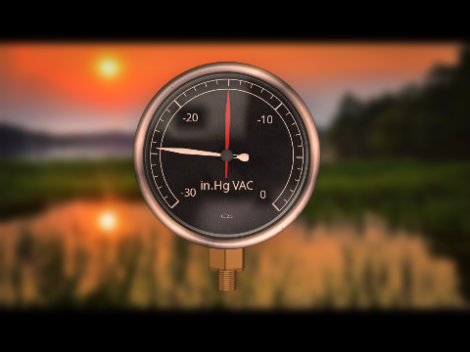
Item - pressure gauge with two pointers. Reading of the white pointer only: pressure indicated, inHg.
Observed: -24.5 inHg
